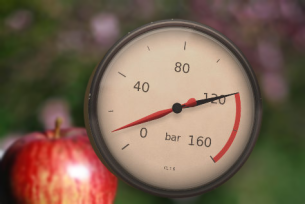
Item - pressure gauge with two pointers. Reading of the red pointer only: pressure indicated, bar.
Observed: 10 bar
